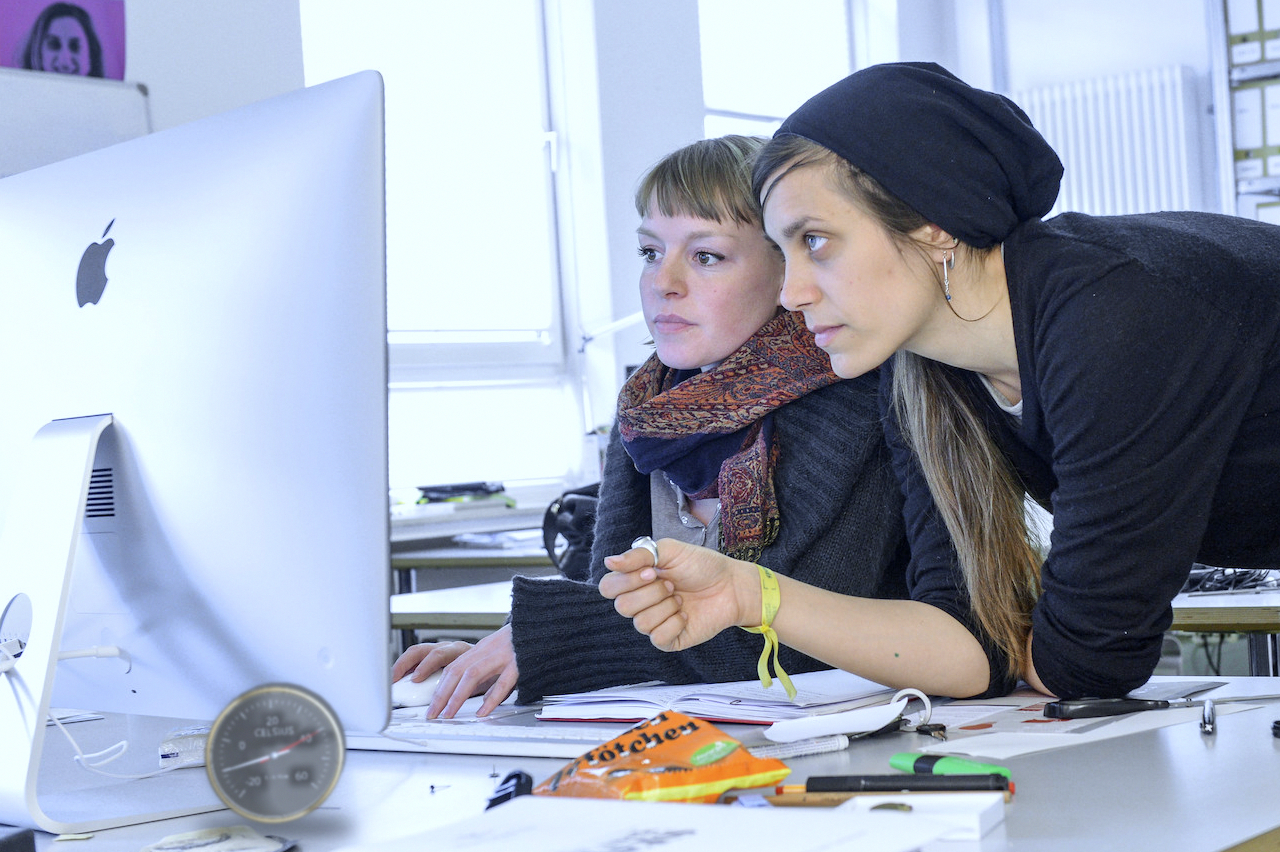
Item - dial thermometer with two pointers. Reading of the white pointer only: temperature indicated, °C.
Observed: -10 °C
